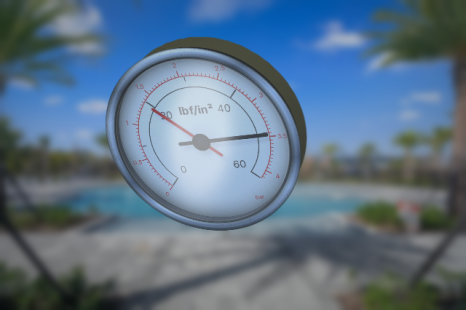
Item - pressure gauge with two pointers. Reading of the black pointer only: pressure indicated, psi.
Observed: 50 psi
